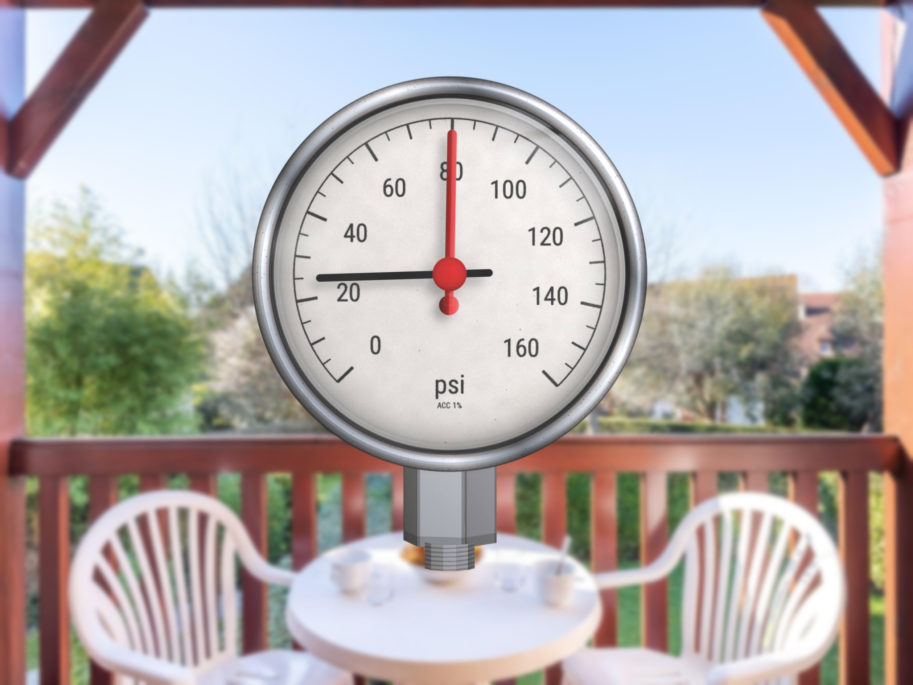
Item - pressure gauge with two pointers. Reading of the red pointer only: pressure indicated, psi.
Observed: 80 psi
